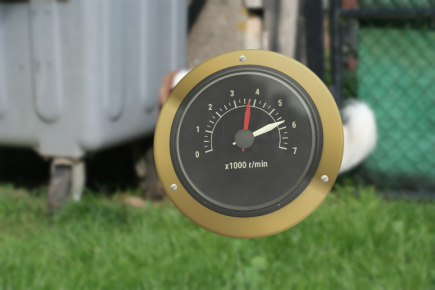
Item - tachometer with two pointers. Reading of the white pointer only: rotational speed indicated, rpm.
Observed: 5750 rpm
